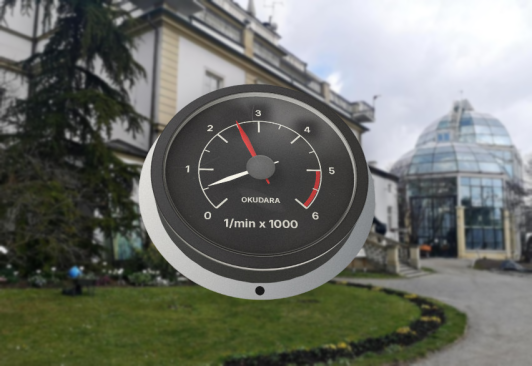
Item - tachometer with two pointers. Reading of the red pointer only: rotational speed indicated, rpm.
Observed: 2500 rpm
